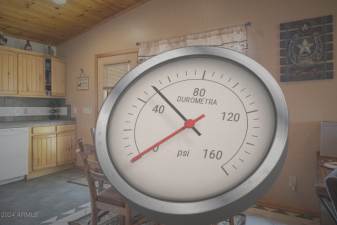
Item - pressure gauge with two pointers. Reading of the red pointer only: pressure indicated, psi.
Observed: 0 psi
